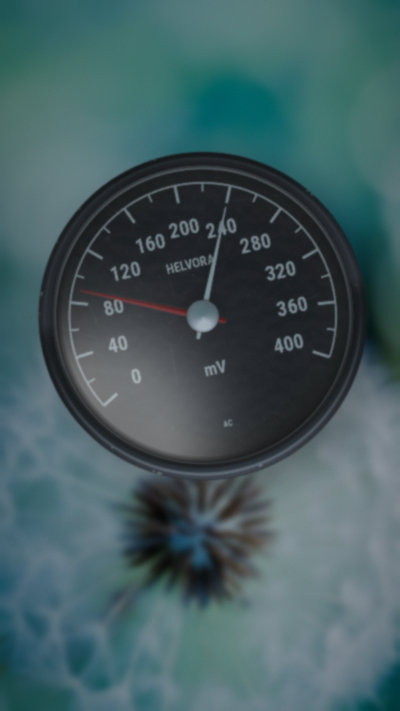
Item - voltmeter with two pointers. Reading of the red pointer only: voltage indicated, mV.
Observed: 90 mV
